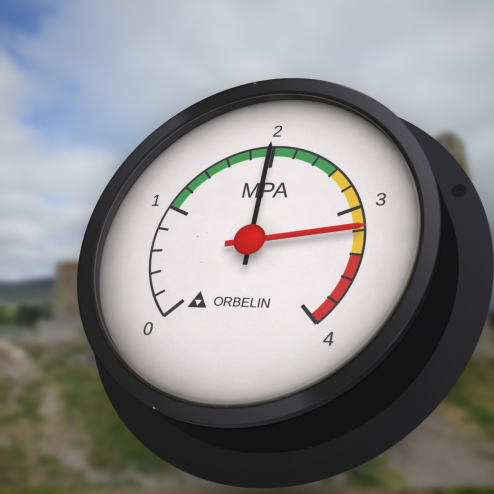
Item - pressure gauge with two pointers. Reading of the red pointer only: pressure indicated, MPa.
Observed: 3.2 MPa
